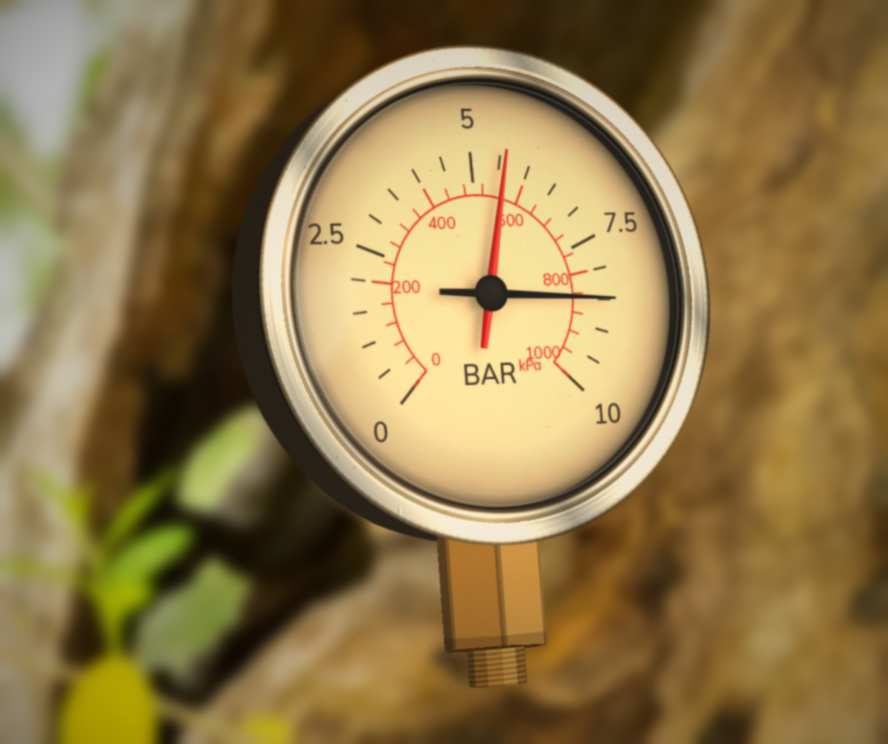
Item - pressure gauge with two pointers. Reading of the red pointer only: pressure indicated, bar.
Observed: 5.5 bar
